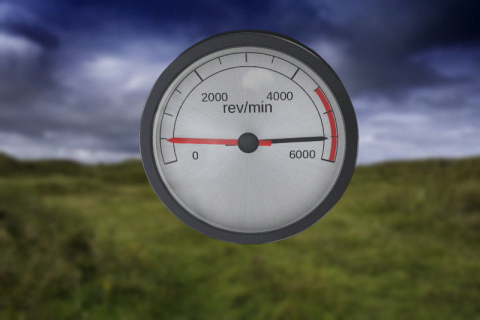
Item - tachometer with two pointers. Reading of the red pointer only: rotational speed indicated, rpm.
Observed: 500 rpm
